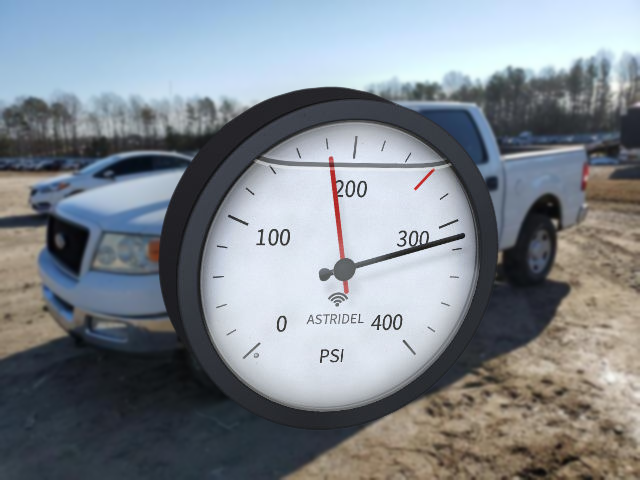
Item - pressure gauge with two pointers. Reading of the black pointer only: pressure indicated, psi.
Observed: 310 psi
